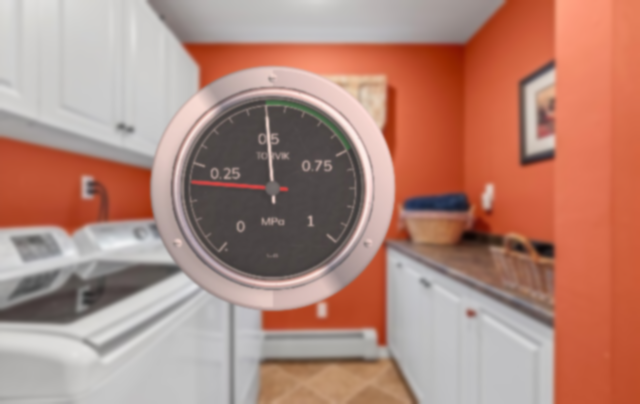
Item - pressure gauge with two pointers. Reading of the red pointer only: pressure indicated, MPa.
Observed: 0.2 MPa
